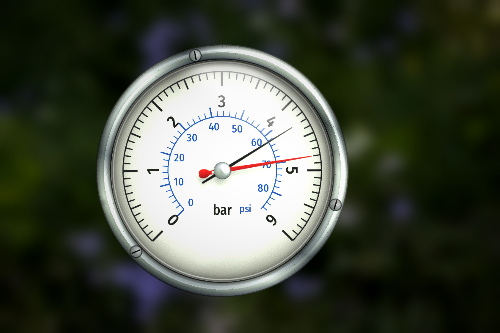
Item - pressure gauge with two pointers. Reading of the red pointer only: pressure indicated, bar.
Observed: 4.8 bar
